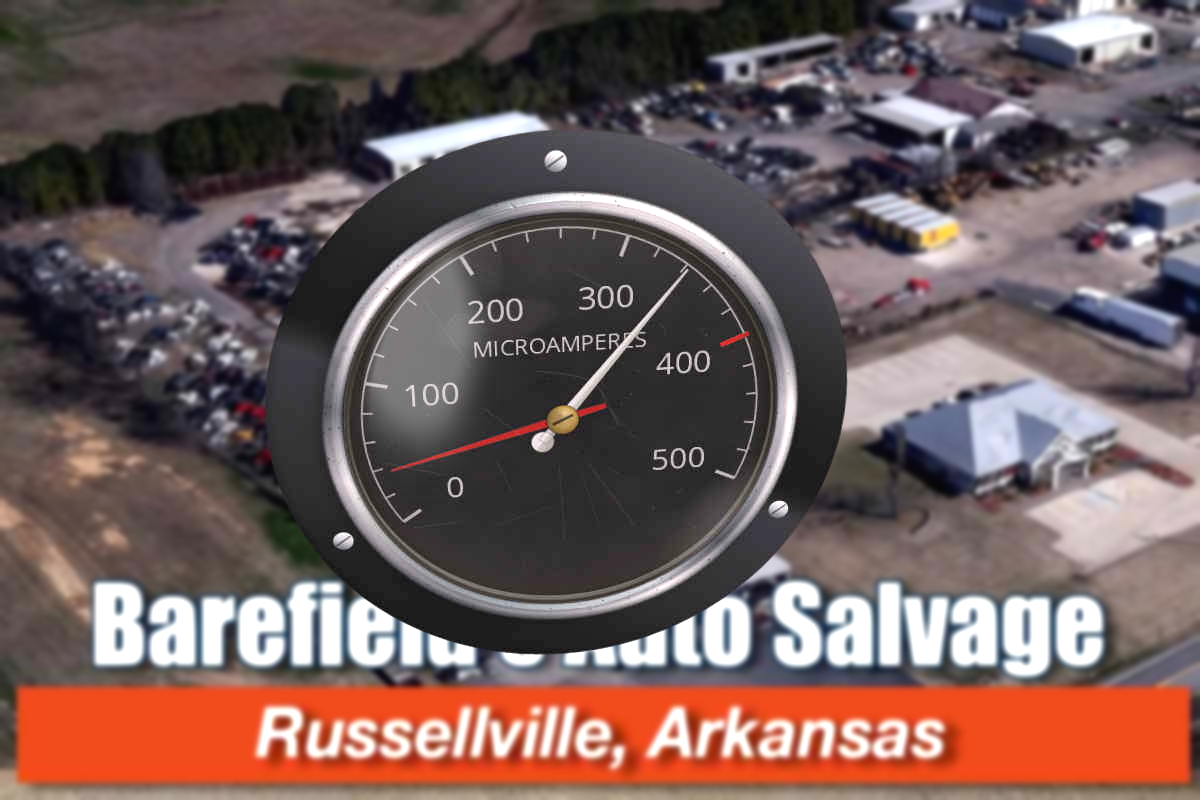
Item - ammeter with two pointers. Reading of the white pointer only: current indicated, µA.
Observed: 340 µA
